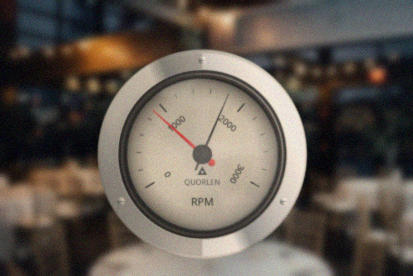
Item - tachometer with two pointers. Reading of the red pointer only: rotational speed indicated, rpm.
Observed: 900 rpm
